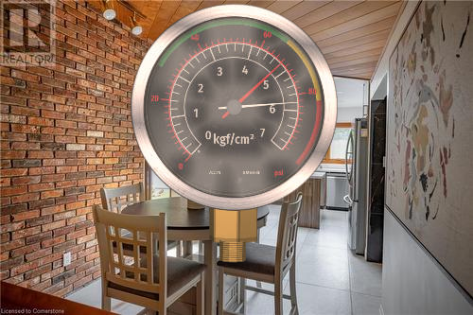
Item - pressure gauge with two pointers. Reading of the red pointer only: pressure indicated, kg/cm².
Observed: 4.8 kg/cm²
